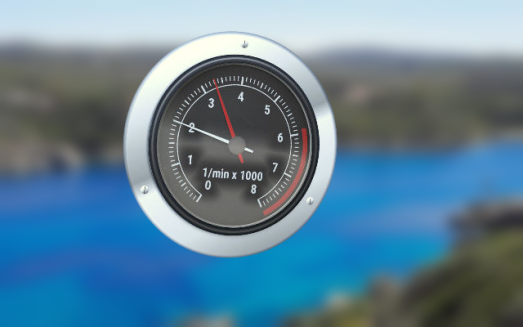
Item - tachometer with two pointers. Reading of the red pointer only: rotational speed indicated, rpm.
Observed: 3300 rpm
